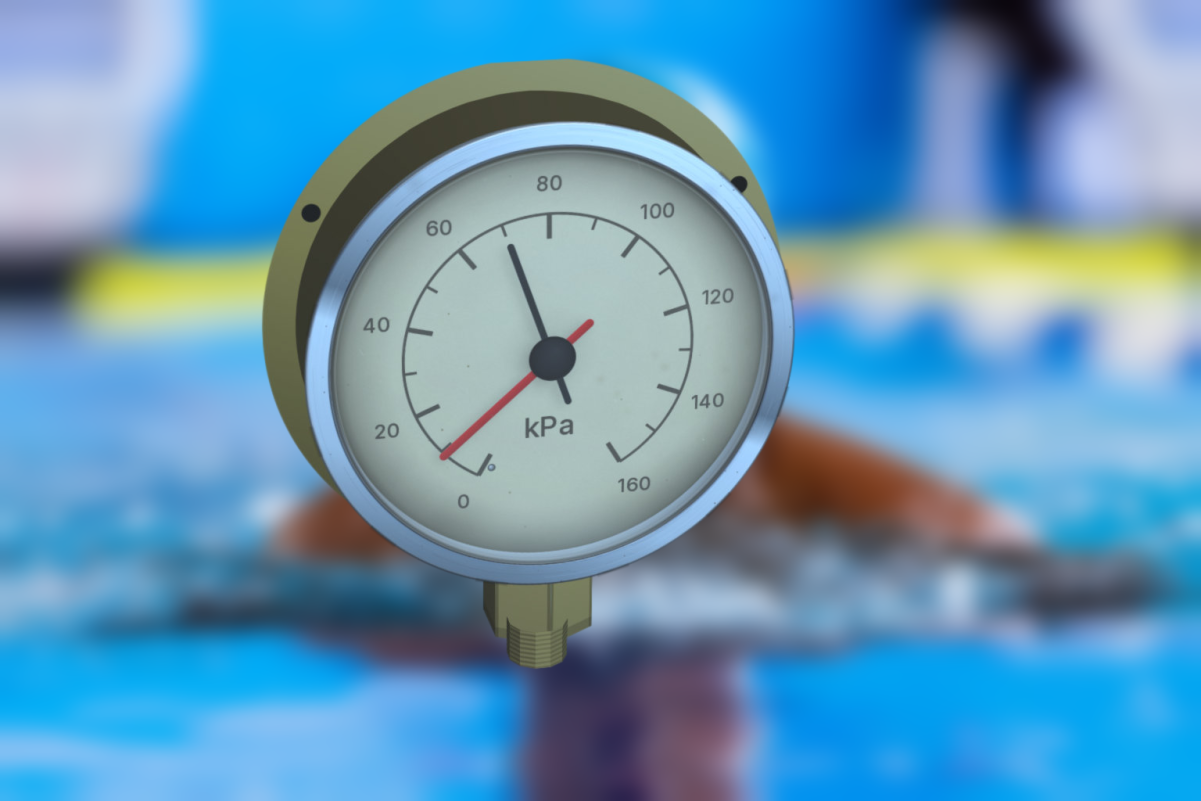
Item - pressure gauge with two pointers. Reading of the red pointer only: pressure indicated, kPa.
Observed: 10 kPa
